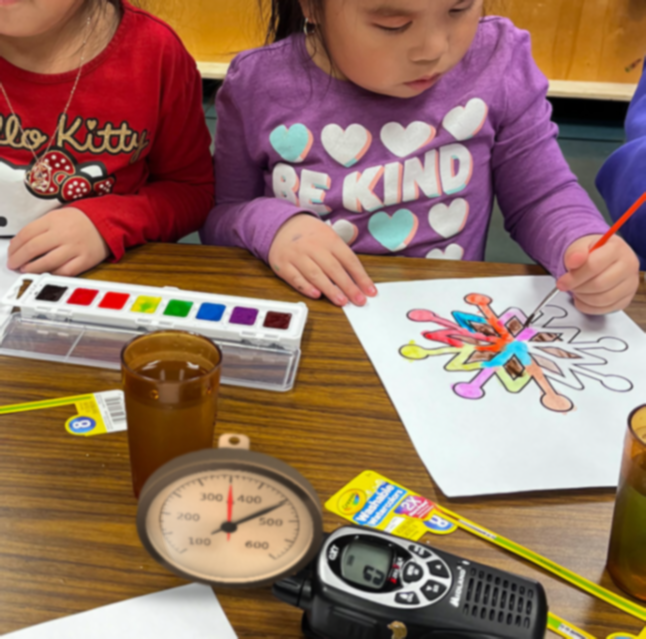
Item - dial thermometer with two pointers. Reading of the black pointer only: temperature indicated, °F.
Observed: 450 °F
